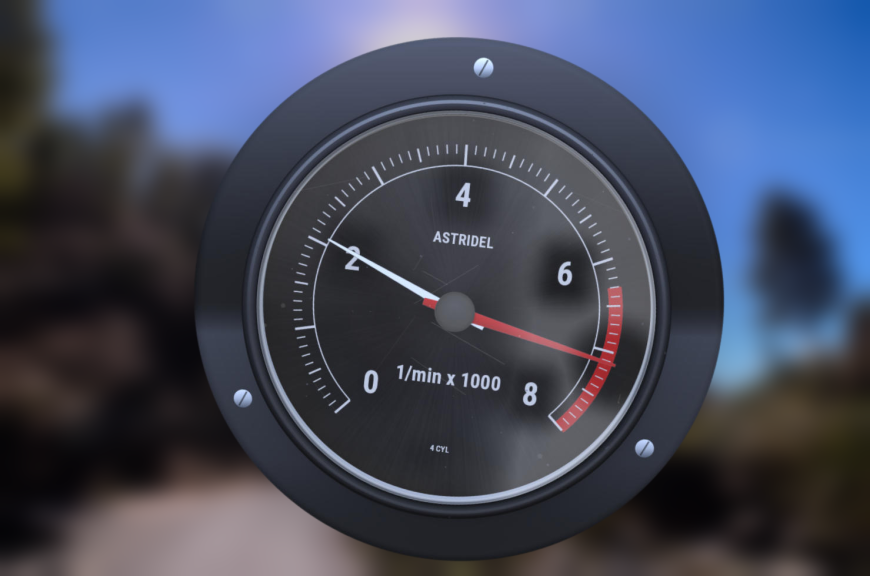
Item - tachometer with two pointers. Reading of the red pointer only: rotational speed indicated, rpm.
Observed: 7100 rpm
